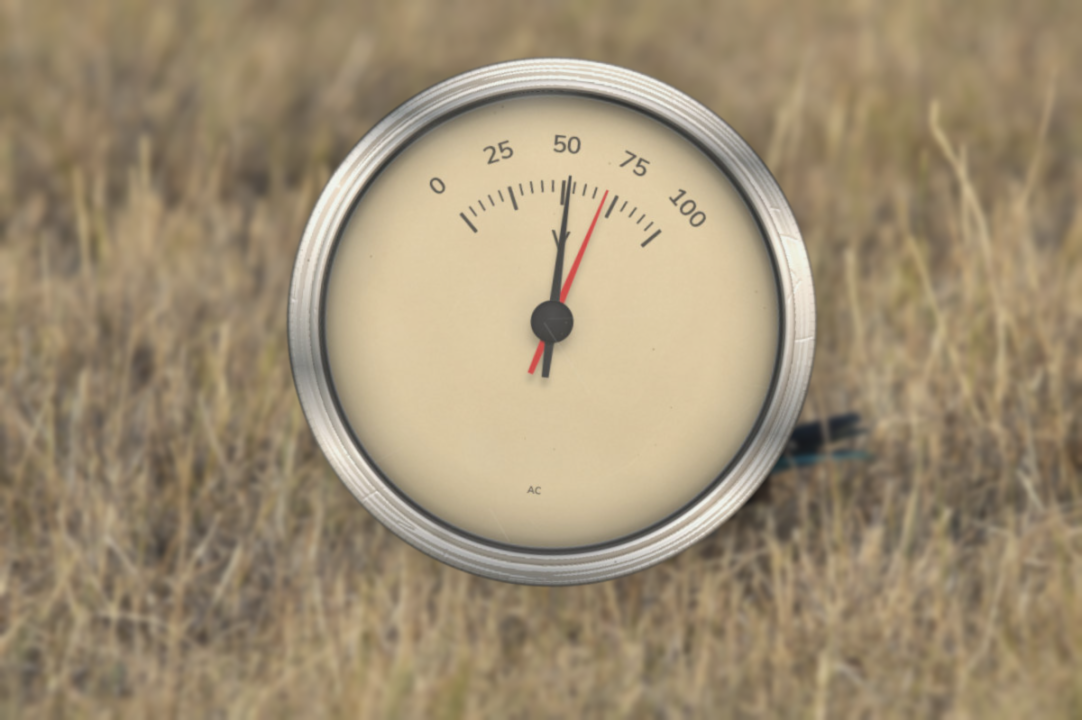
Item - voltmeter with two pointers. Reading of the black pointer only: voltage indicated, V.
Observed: 52.5 V
